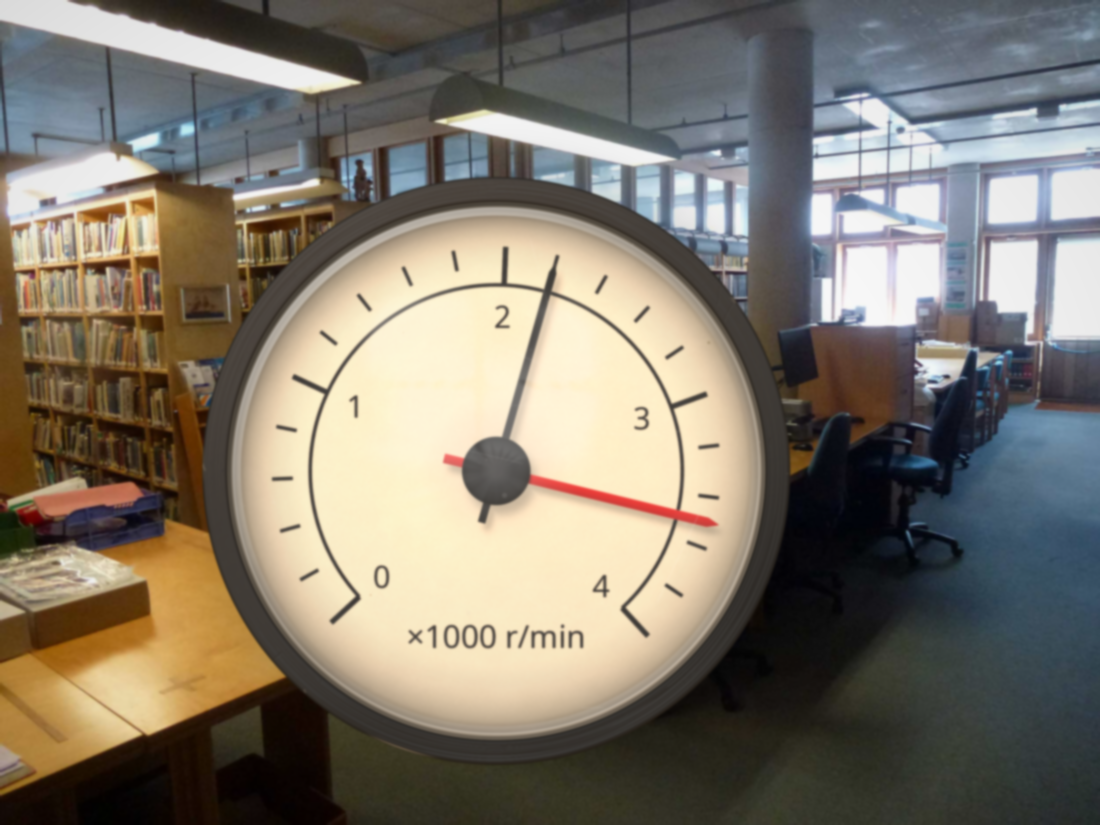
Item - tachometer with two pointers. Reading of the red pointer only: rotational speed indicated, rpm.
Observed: 3500 rpm
